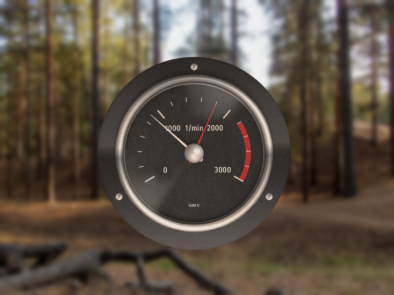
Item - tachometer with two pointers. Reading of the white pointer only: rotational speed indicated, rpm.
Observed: 900 rpm
